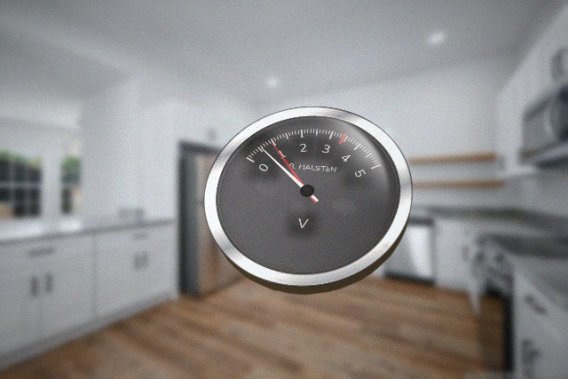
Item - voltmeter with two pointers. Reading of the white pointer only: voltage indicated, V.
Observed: 0.5 V
